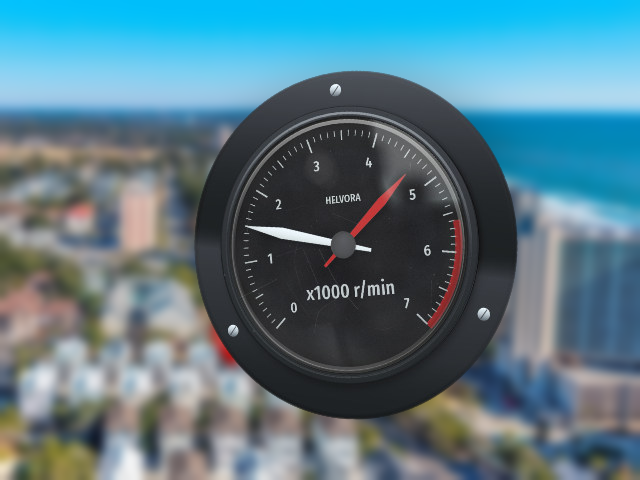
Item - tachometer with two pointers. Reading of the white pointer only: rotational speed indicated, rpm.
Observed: 1500 rpm
